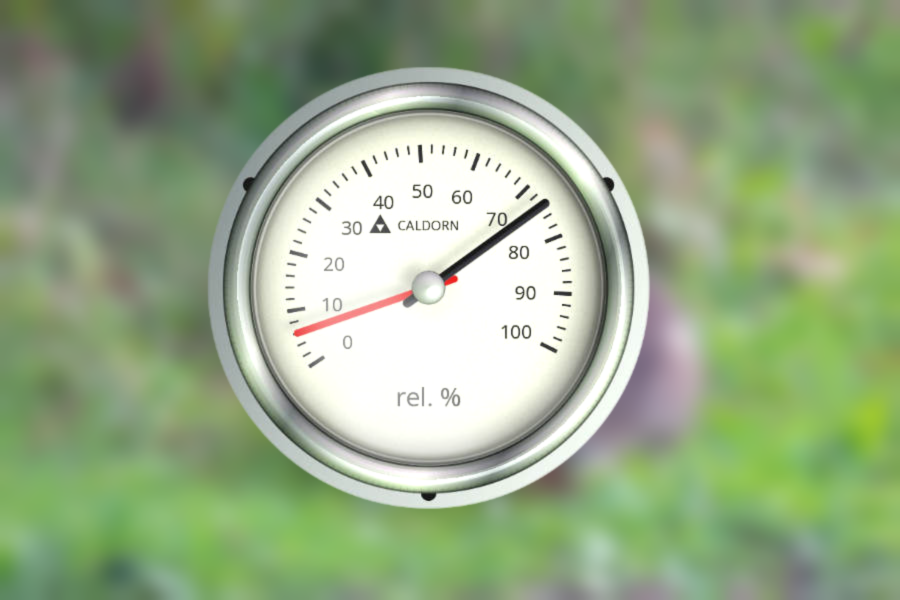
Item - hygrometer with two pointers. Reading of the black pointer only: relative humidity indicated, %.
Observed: 74 %
